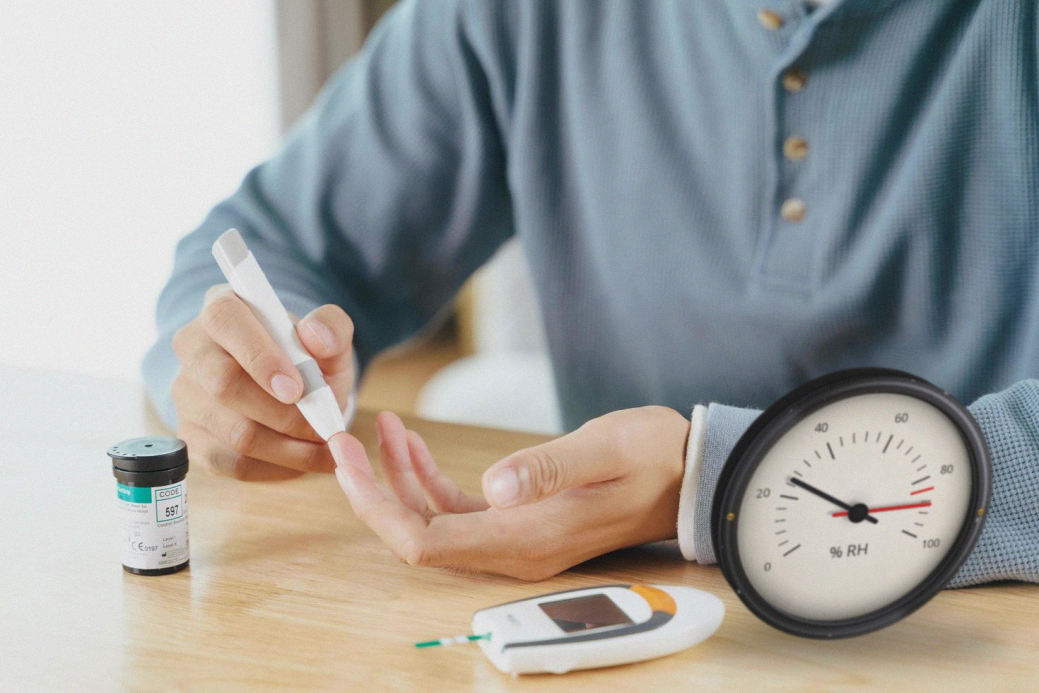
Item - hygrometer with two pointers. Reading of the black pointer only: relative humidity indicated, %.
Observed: 26 %
